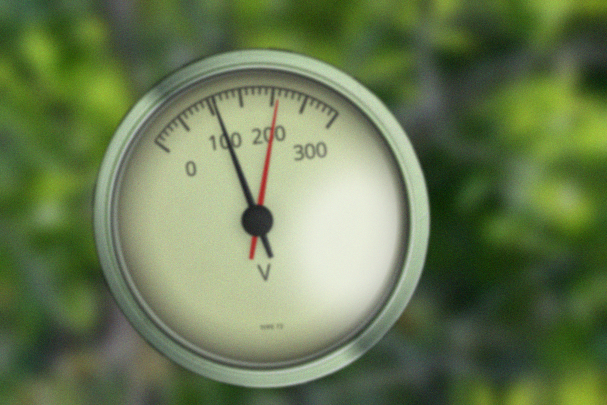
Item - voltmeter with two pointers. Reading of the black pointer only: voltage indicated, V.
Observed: 110 V
